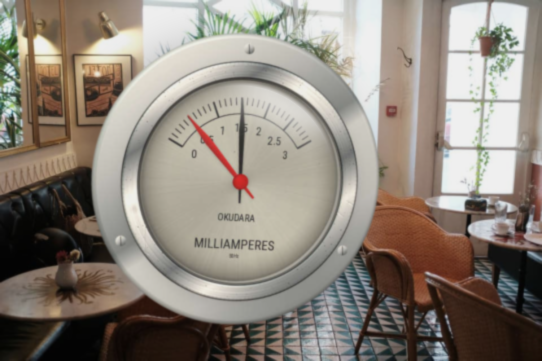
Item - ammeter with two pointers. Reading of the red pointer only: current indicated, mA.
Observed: 0.5 mA
